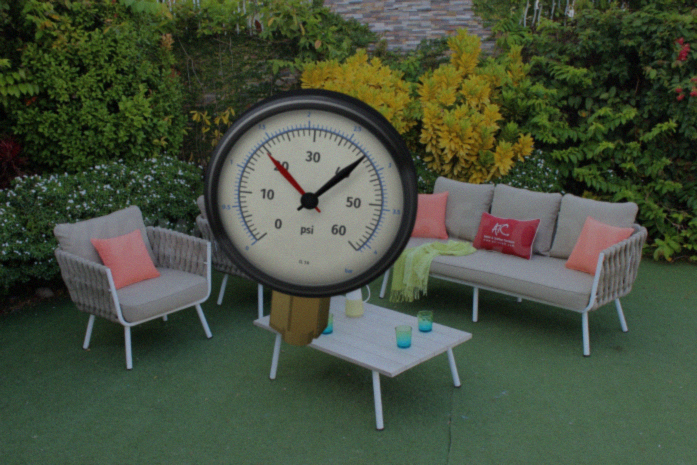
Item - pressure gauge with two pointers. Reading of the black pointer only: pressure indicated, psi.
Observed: 40 psi
